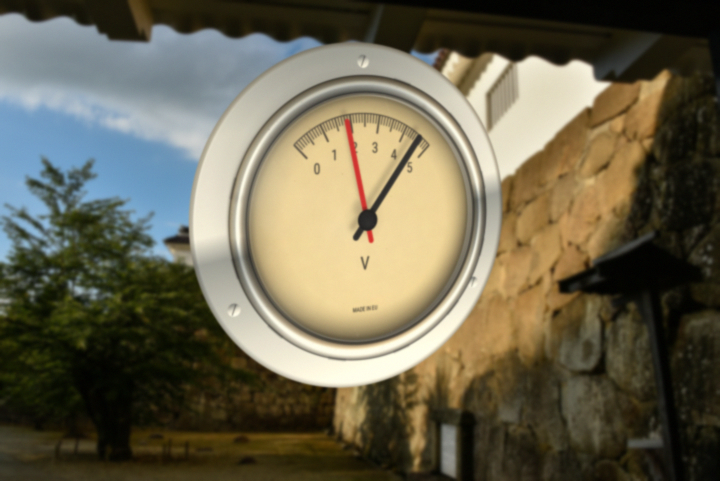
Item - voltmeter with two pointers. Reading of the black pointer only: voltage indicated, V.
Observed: 4.5 V
